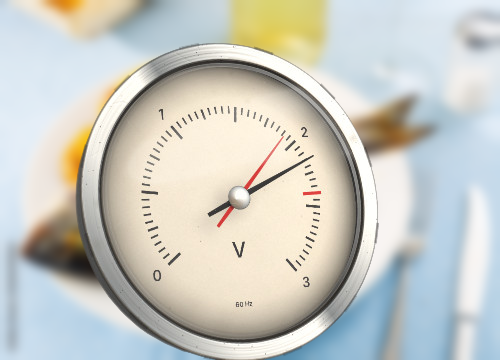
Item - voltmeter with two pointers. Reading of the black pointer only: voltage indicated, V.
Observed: 2.15 V
